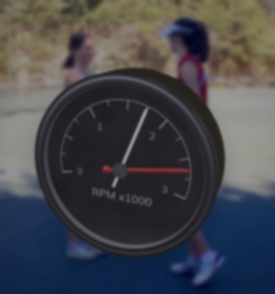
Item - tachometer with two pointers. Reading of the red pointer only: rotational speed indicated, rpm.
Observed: 2625 rpm
